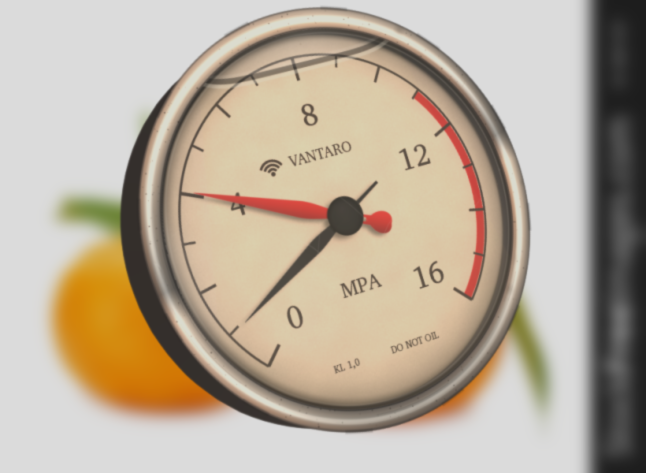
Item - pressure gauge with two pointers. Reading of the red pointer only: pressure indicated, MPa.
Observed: 4 MPa
